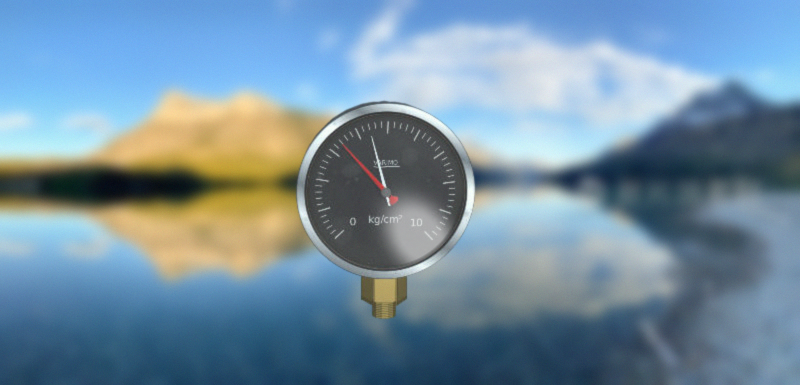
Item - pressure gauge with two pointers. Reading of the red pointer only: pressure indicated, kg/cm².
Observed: 3.4 kg/cm²
